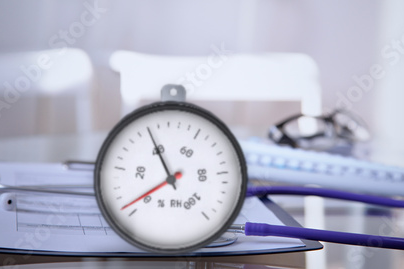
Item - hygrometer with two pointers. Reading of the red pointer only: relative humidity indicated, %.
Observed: 4 %
